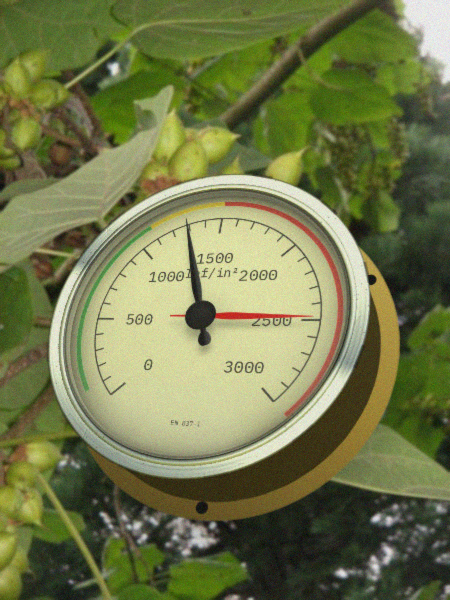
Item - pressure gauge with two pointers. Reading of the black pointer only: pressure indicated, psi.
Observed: 1300 psi
